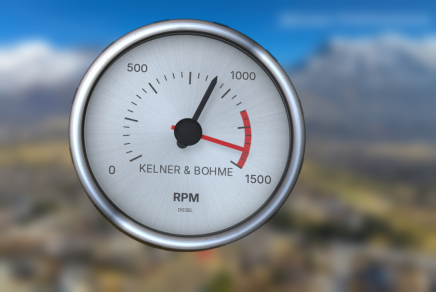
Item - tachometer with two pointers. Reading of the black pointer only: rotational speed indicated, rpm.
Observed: 900 rpm
